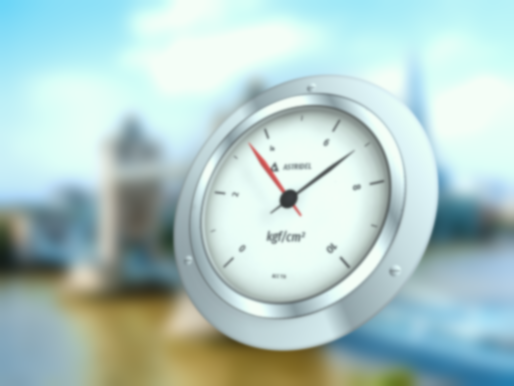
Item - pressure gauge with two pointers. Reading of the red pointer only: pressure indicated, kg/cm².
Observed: 3.5 kg/cm²
